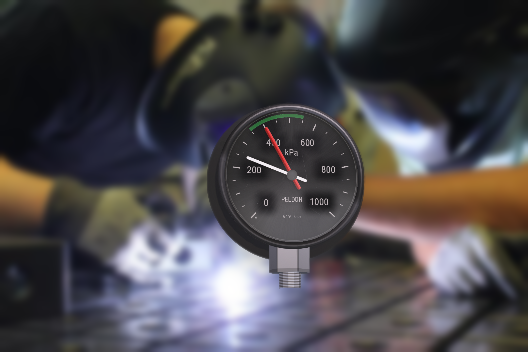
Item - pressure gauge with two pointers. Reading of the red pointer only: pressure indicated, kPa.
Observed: 400 kPa
